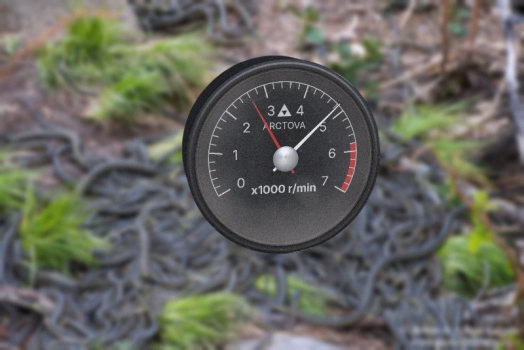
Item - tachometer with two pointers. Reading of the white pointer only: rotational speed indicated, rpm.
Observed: 4800 rpm
